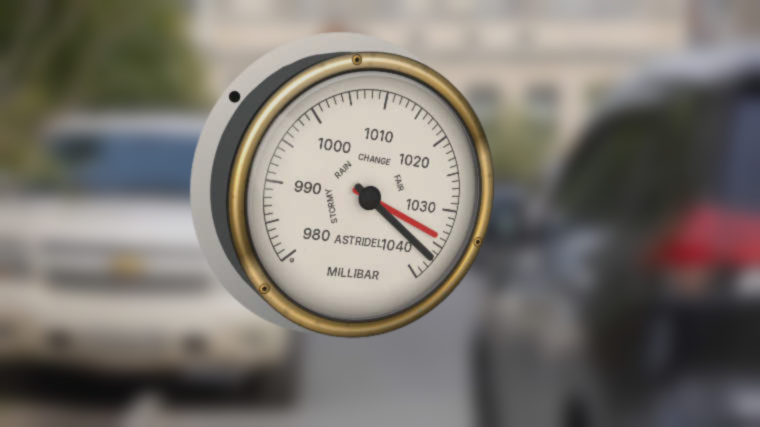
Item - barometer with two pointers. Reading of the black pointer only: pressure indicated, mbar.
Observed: 1037 mbar
